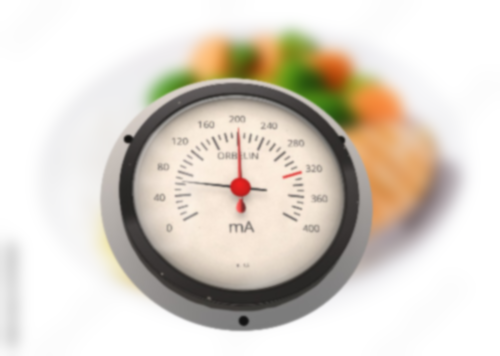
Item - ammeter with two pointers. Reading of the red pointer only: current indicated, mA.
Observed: 200 mA
